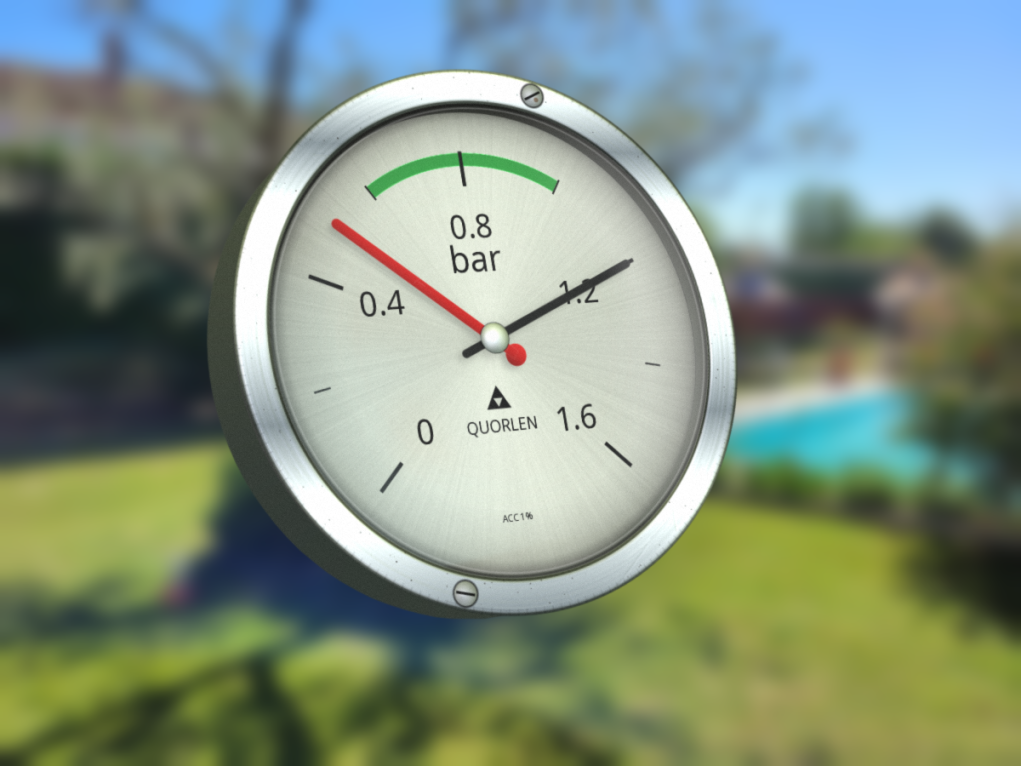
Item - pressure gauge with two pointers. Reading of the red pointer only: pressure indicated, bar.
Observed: 0.5 bar
